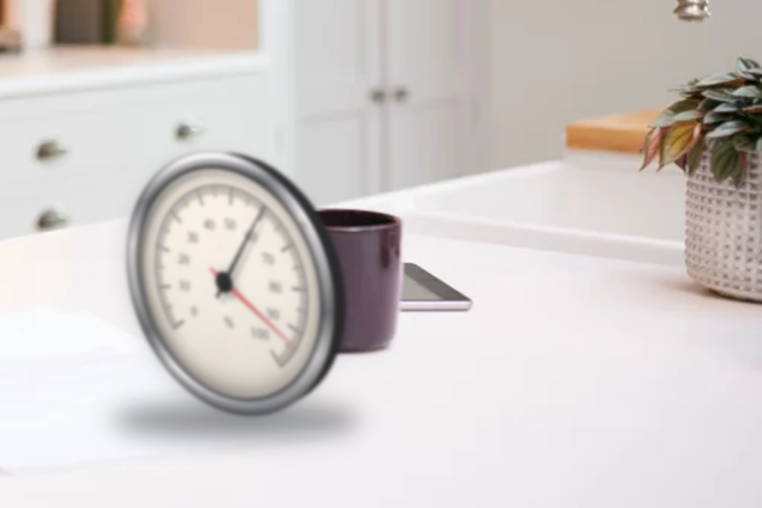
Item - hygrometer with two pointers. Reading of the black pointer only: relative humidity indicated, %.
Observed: 60 %
